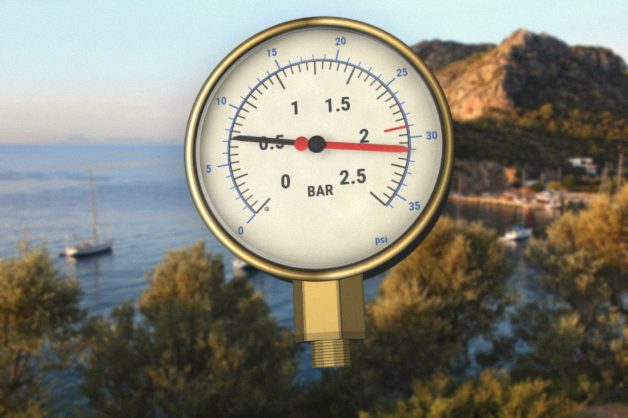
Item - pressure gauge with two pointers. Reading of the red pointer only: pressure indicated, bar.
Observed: 2.15 bar
